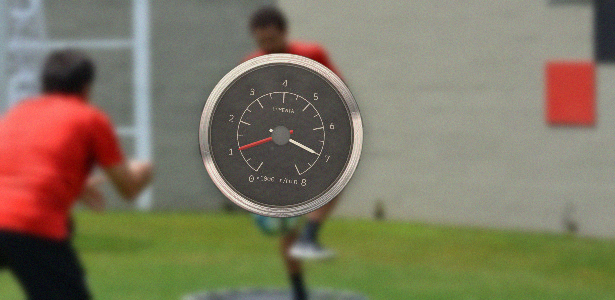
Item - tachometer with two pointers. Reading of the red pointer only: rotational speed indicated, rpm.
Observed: 1000 rpm
